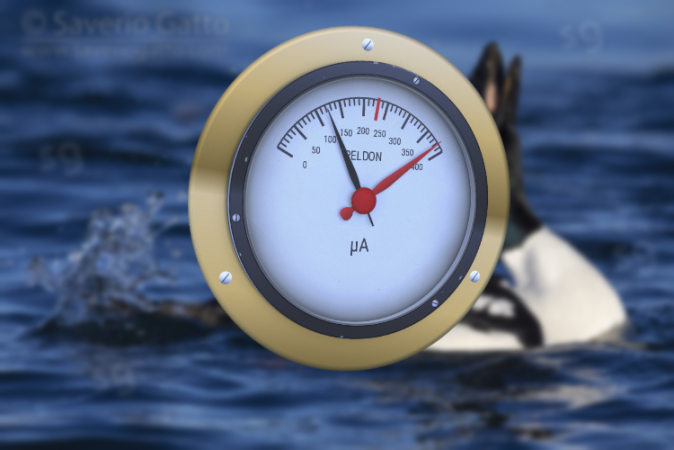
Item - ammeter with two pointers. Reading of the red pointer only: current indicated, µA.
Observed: 380 µA
